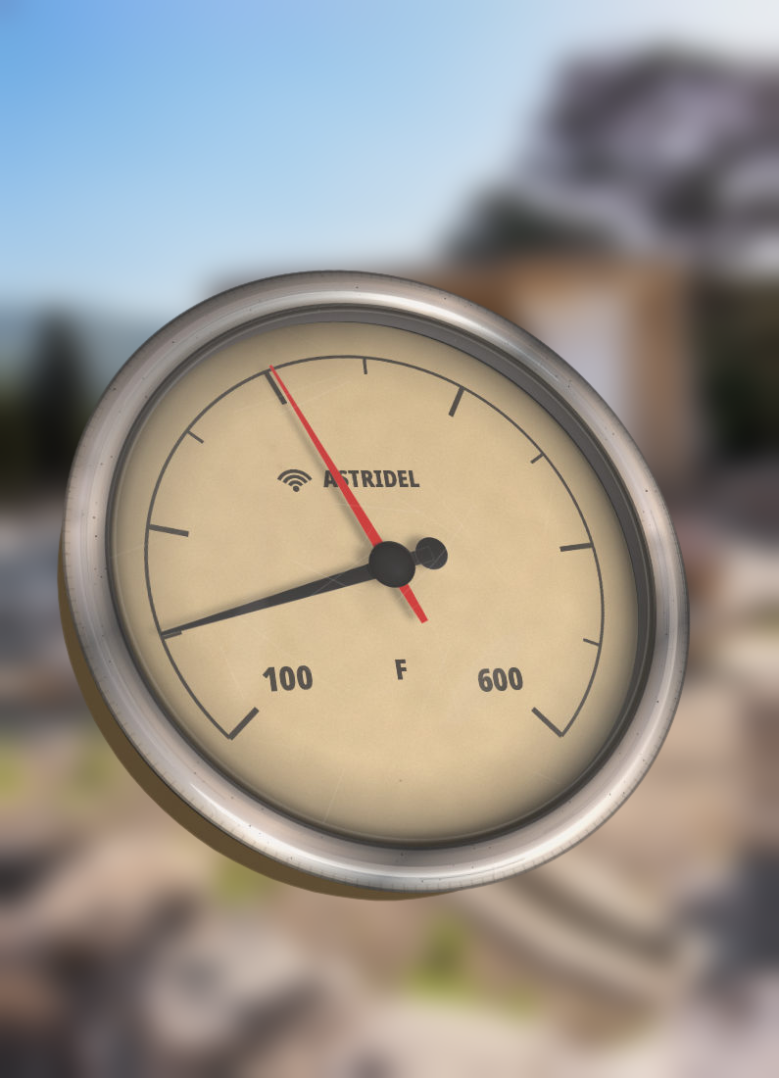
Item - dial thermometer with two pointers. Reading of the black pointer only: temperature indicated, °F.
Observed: 150 °F
